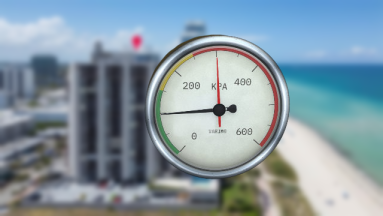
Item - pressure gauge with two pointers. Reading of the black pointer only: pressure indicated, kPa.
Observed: 100 kPa
